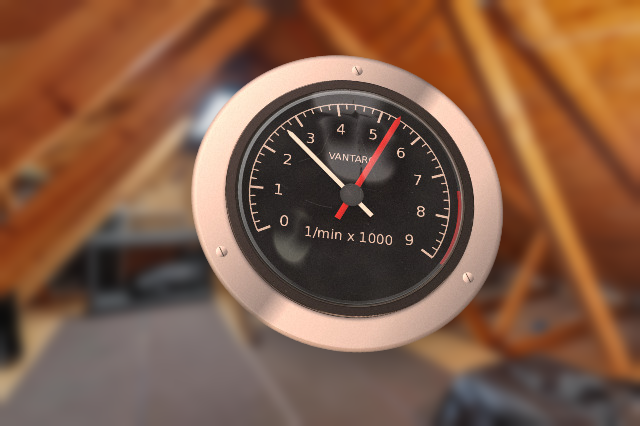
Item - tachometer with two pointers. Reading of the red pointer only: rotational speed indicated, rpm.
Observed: 5400 rpm
